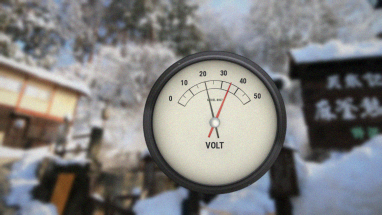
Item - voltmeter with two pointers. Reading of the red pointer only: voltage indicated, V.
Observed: 35 V
